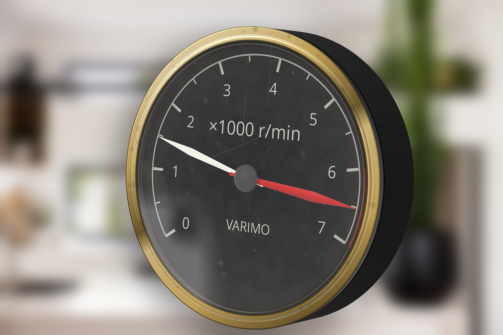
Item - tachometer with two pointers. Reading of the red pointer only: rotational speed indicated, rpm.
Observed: 6500 rpm
